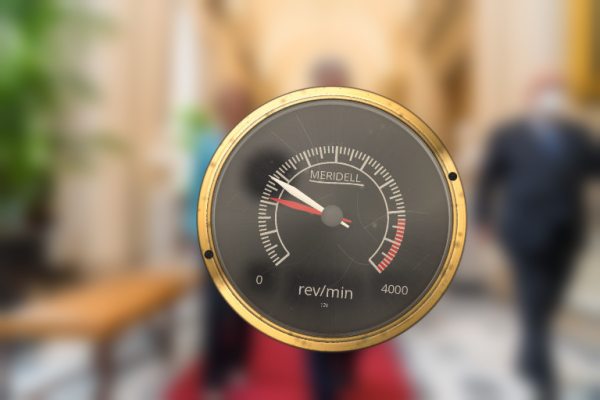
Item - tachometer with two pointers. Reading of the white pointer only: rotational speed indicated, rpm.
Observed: 1100 rpm
